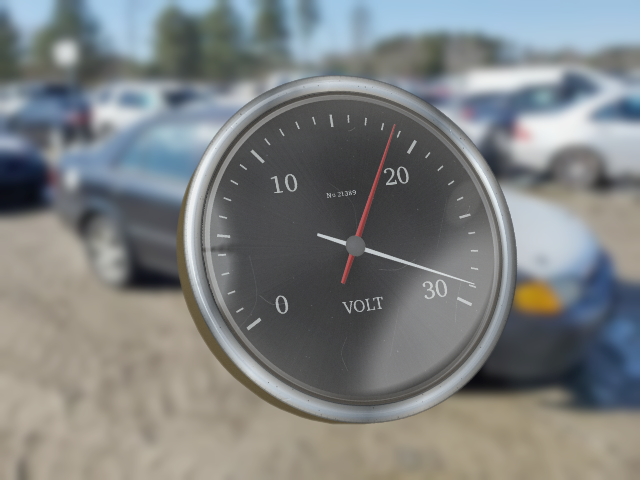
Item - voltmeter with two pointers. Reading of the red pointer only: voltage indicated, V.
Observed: 18.5 V
